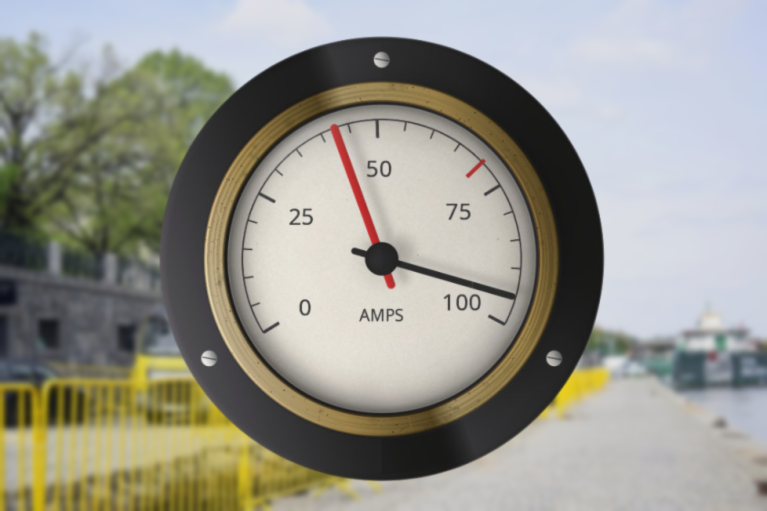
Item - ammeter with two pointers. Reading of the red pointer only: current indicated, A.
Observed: 42.5 A
